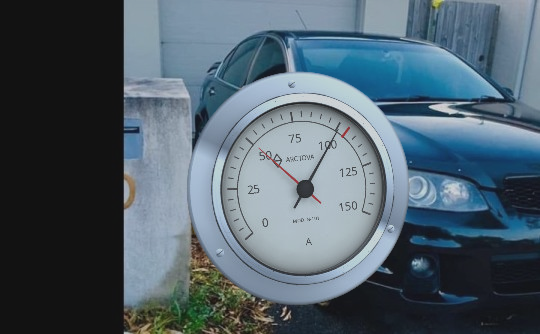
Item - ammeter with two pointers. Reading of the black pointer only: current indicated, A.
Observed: 100 A
